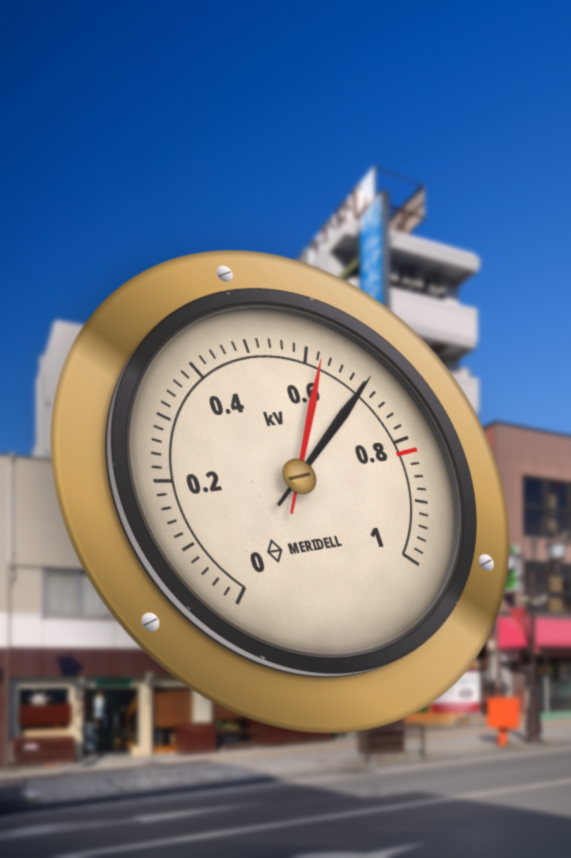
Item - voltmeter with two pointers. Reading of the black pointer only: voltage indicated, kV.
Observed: 0.7 kV
